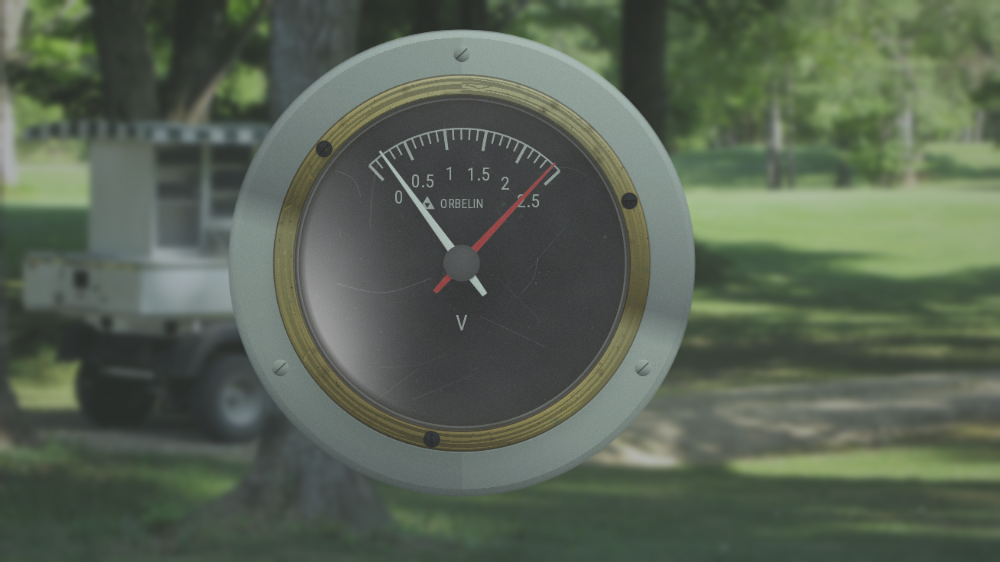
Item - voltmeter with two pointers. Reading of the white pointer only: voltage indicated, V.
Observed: 0.2 V
